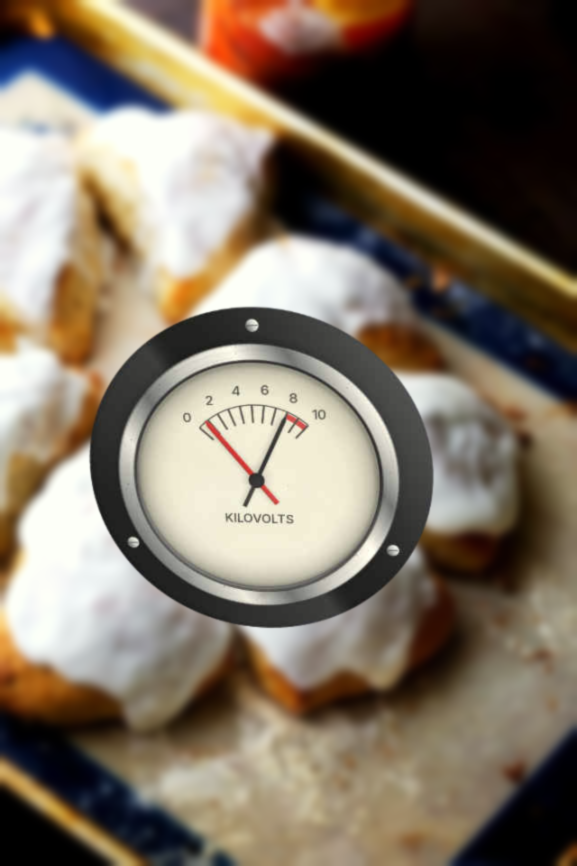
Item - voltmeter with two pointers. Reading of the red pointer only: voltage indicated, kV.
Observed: 1 kV
